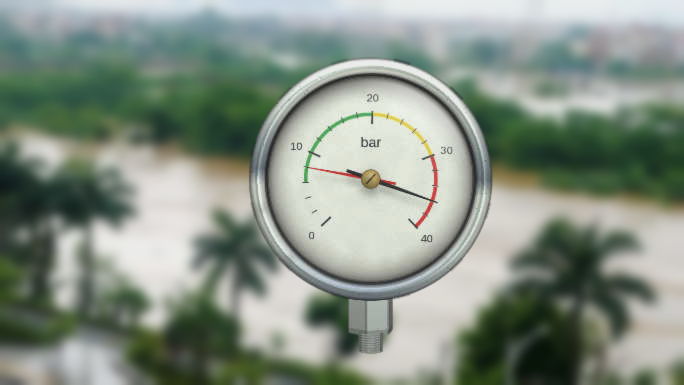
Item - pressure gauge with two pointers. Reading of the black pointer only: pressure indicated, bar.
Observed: 36 bar
